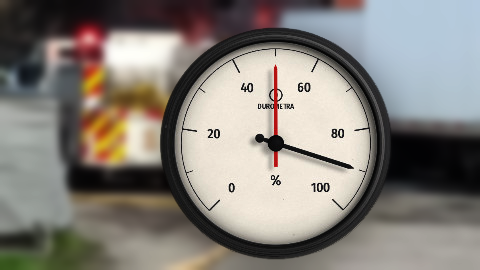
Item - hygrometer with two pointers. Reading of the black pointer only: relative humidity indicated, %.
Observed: 90 %
